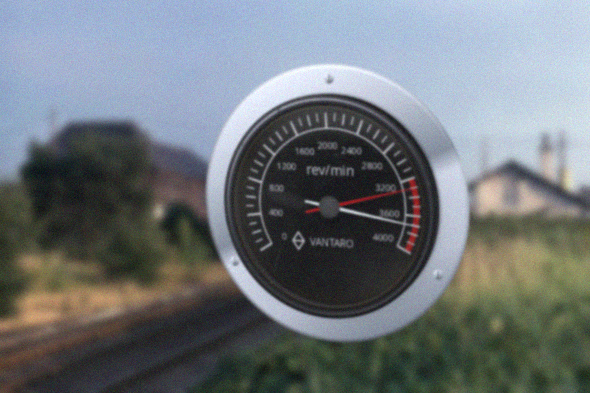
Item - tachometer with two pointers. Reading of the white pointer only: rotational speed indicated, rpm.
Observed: 3700 rpm
